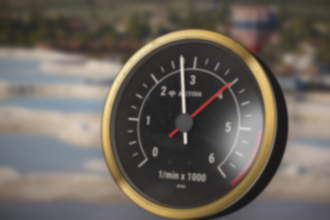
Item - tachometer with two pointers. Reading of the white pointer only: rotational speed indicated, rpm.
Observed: 2750 rpm
